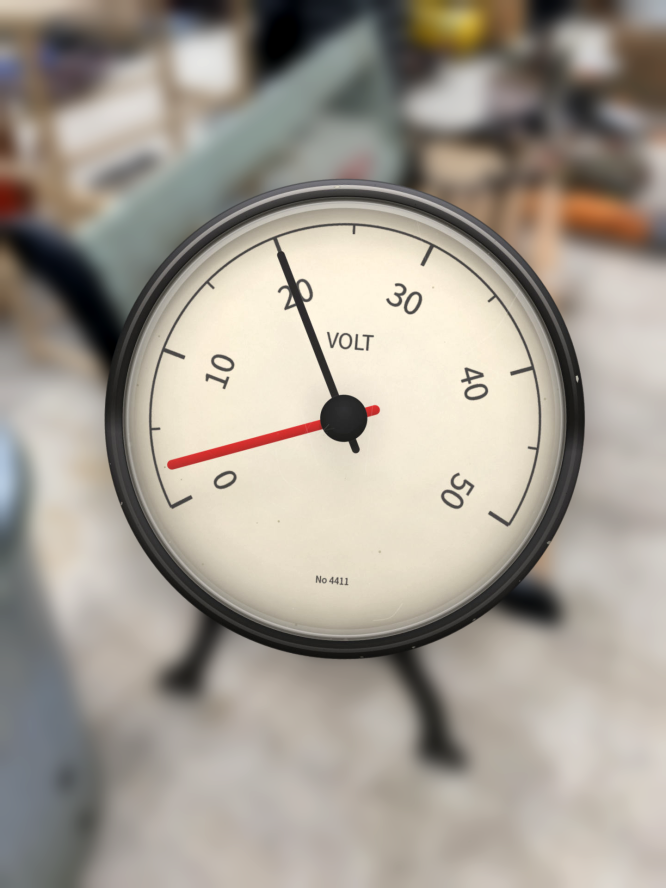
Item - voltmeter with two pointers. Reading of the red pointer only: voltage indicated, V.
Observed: 2.5 V
